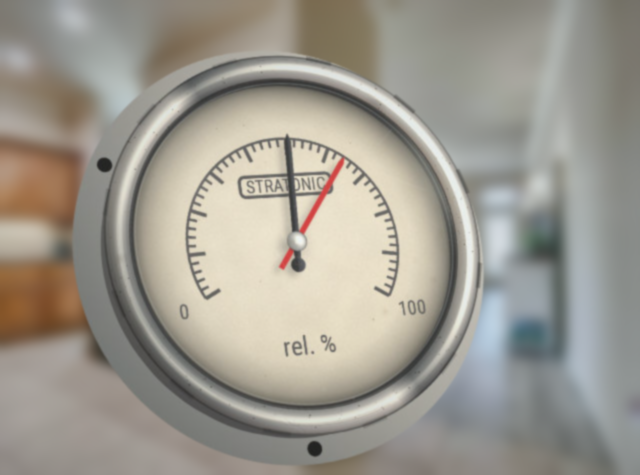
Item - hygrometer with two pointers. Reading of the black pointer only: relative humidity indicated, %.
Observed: 50 %
